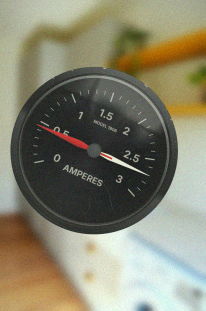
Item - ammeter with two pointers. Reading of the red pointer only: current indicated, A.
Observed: 0.45 A
